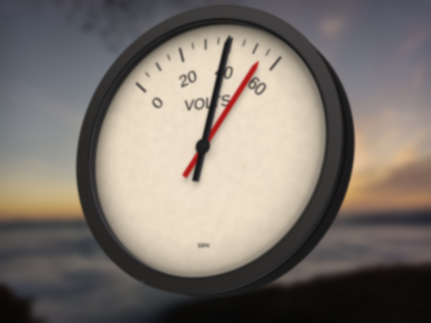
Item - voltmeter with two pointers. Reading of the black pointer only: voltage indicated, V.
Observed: 40 V
